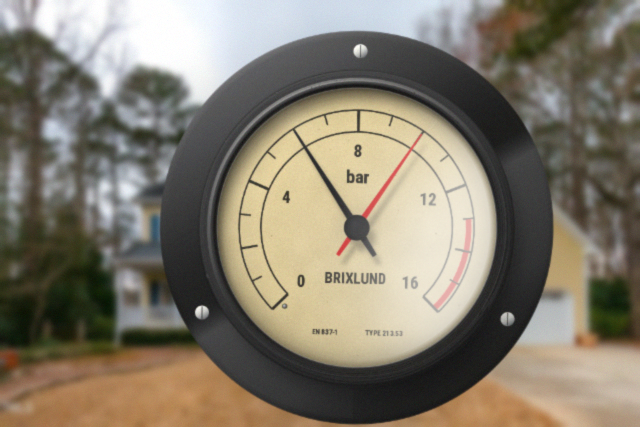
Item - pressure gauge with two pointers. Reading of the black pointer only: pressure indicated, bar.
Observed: 6 bar
